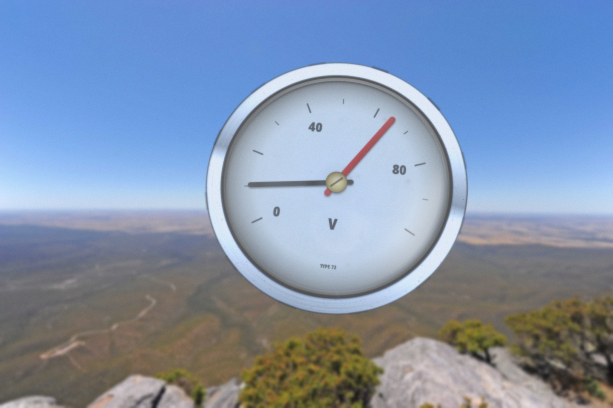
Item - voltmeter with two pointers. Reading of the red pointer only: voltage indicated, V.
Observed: 65 V
